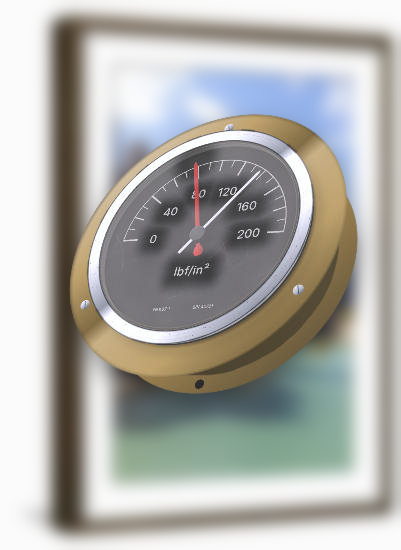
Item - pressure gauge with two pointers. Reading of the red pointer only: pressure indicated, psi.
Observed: 80 psi
